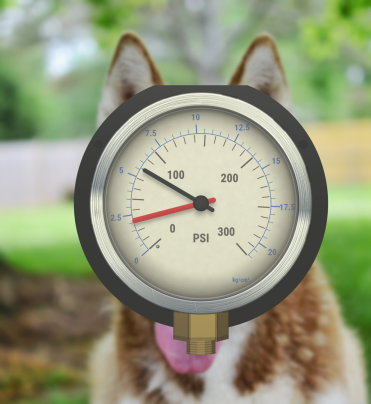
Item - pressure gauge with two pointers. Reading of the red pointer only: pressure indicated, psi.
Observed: 30 psi
